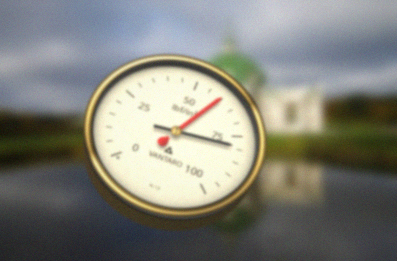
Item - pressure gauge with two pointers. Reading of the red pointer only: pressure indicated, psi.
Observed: 60 psi
